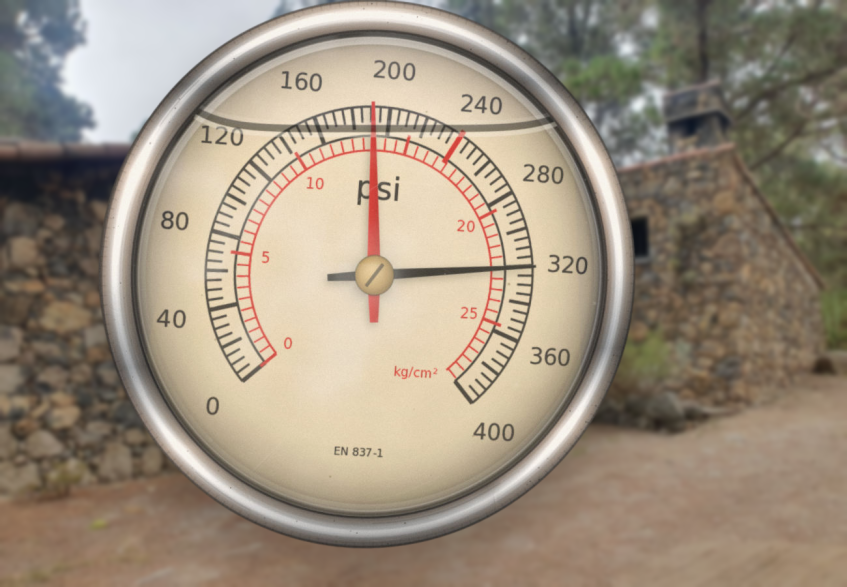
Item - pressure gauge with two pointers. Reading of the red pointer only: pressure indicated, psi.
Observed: 190 psi
